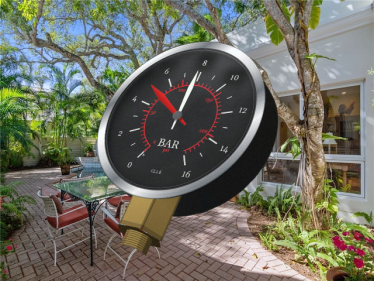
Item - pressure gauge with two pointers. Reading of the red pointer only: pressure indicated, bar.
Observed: 5 bar
